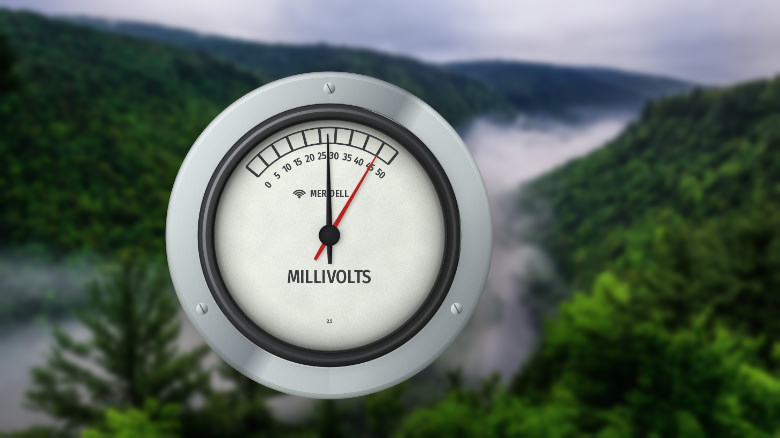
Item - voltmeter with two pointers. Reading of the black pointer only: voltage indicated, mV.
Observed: 27.5 mV
